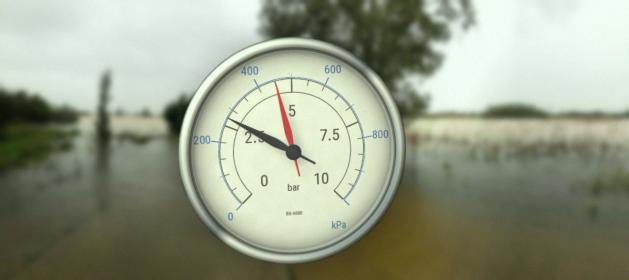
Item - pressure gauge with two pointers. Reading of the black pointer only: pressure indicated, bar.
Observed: 2.75 bar
